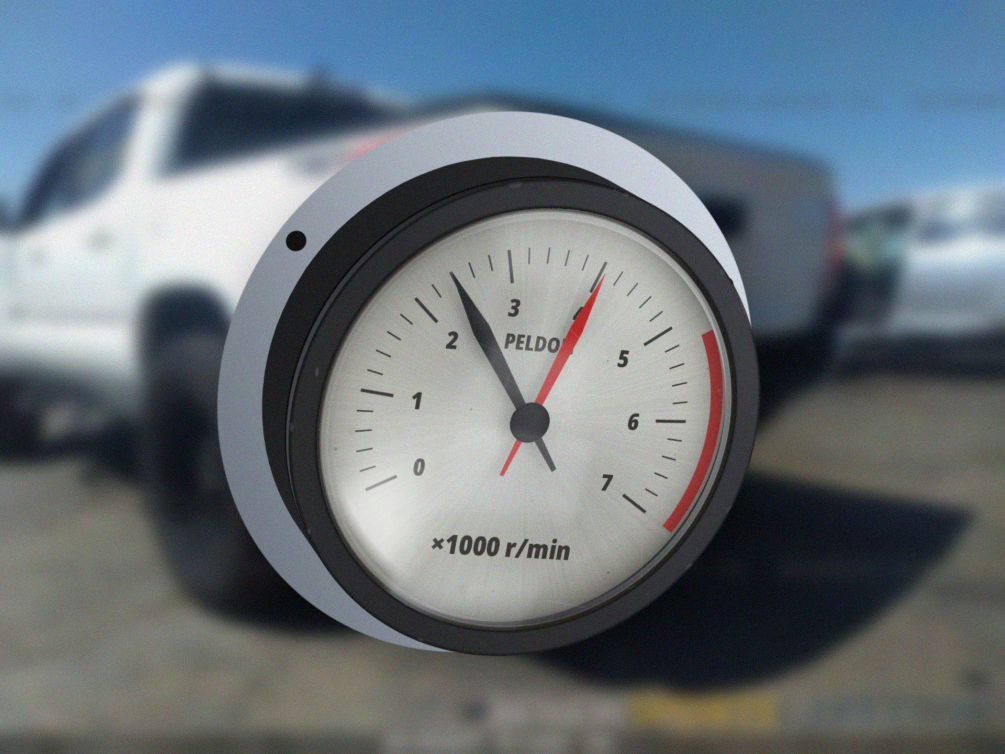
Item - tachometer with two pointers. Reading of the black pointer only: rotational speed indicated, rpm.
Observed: 2400 rpm
